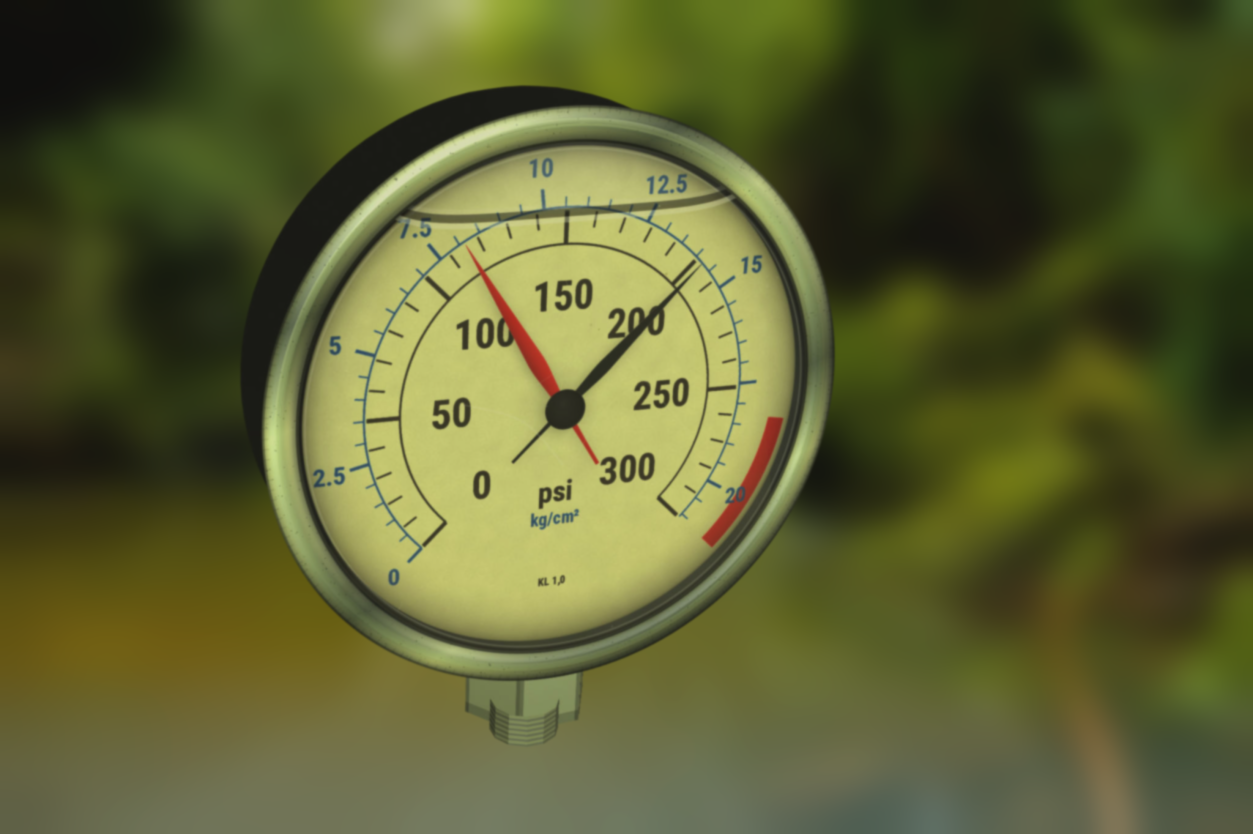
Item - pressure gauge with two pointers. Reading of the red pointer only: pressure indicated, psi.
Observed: 115 psi
